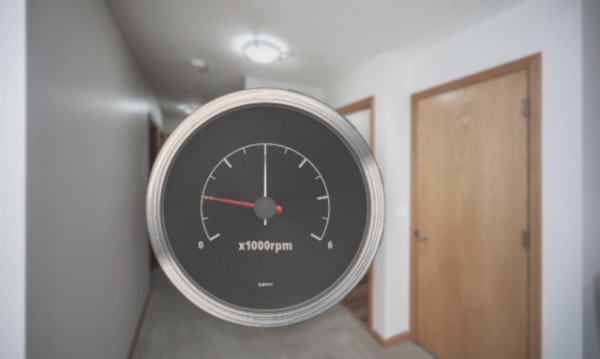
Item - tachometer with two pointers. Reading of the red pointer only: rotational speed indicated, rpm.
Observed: 1000 rpm
